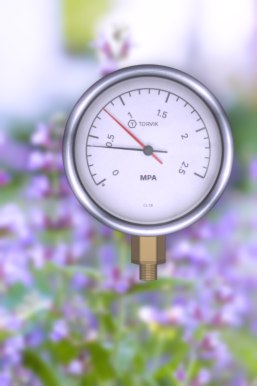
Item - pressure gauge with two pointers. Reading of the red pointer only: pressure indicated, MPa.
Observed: 0.8 MPa
